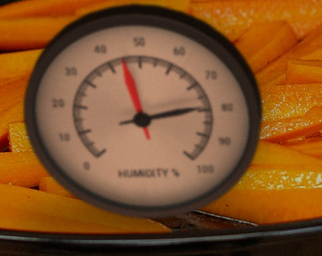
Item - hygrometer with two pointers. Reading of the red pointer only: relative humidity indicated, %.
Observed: 45 %
